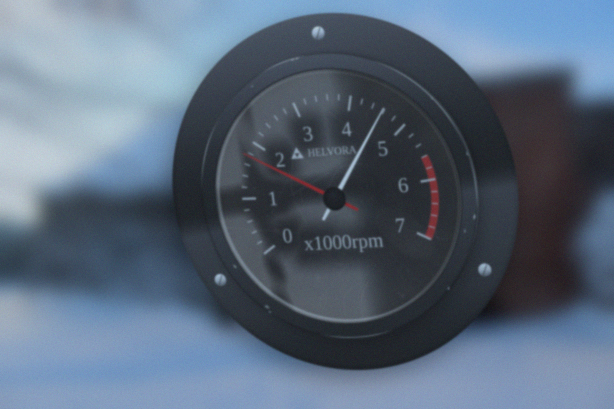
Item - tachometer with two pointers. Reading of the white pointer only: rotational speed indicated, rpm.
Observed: 4600 rpm
